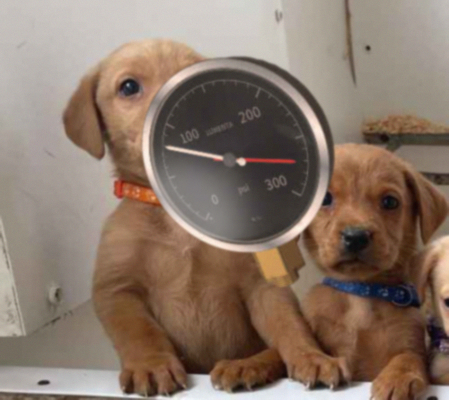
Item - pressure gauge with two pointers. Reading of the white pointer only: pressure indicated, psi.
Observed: 80 psi
